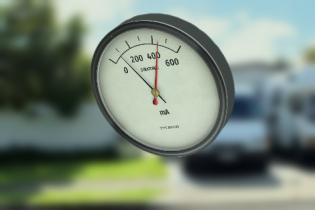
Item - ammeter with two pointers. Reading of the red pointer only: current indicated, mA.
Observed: 450 mA
